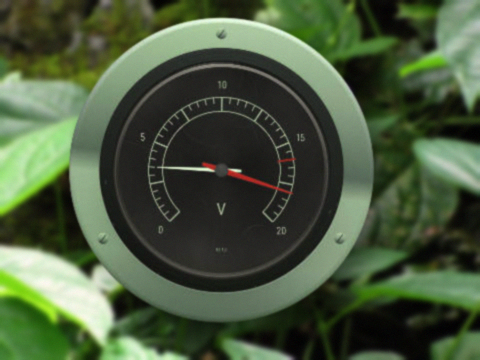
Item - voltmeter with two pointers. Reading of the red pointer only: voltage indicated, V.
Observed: 18 V
